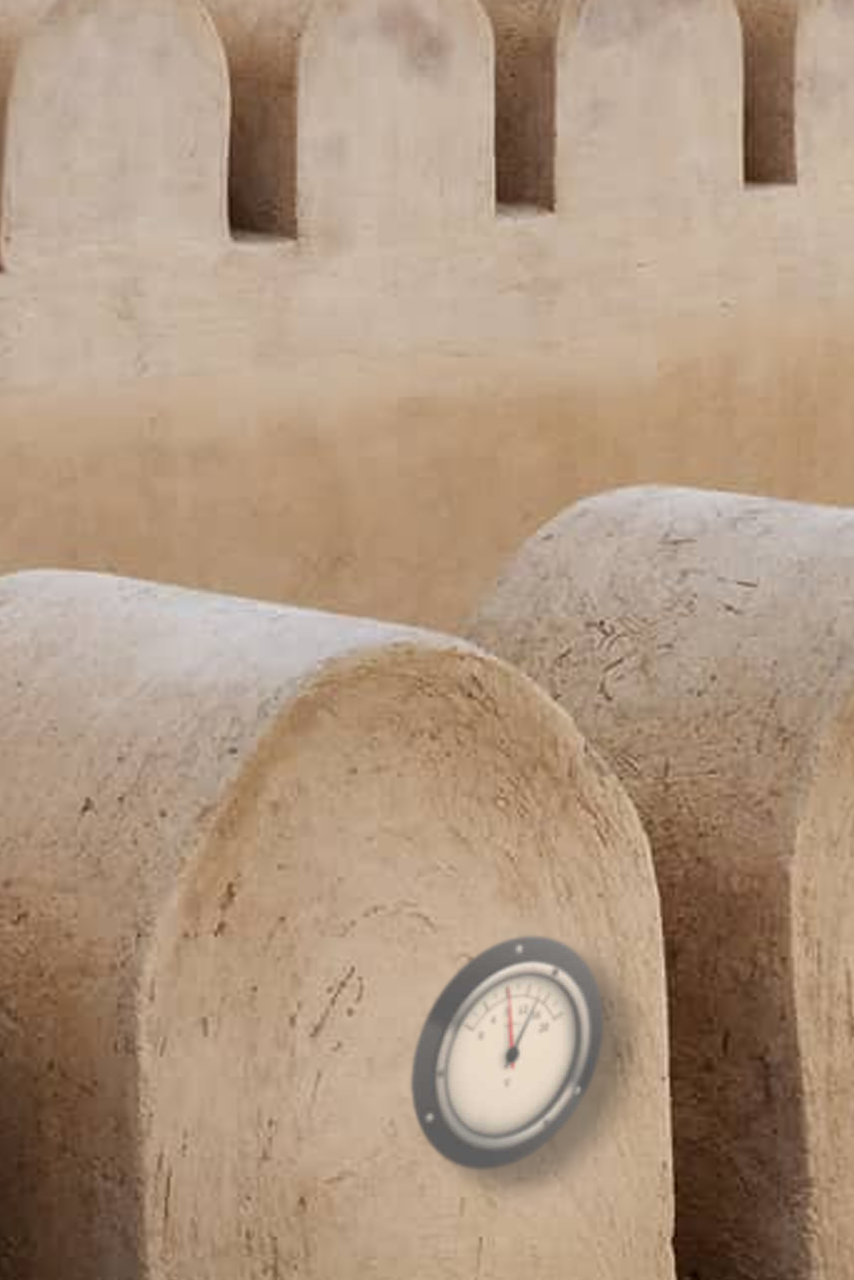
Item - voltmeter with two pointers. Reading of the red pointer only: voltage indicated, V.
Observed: 8 V
